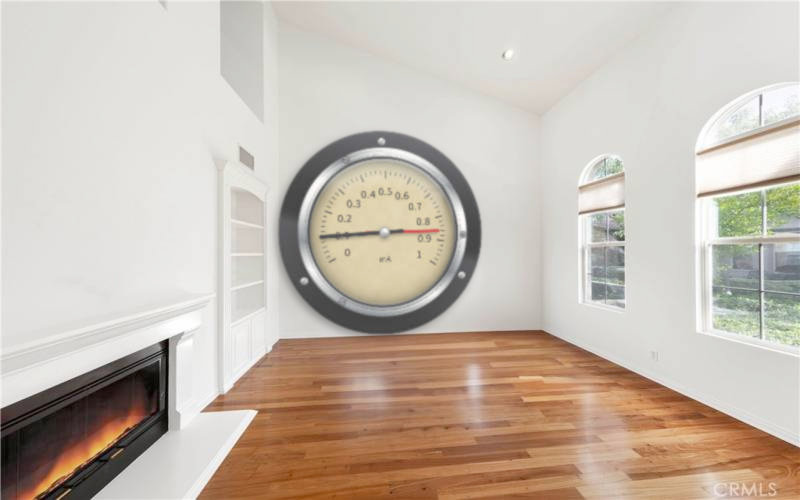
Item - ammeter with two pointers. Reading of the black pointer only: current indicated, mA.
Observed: 0.1 mA
